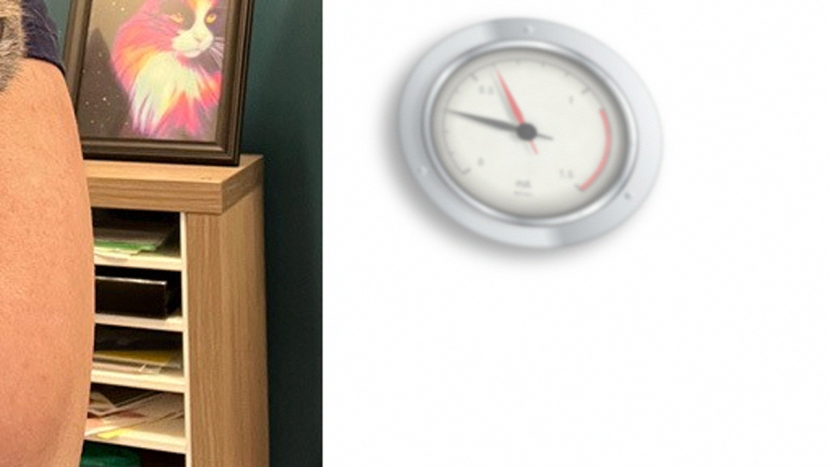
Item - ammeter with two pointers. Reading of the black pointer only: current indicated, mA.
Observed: 0.3 mA
